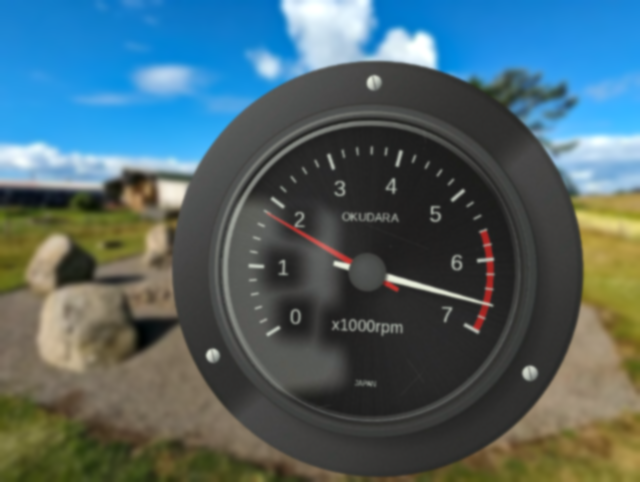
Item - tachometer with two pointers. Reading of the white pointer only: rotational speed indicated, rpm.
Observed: 6600 rpm
